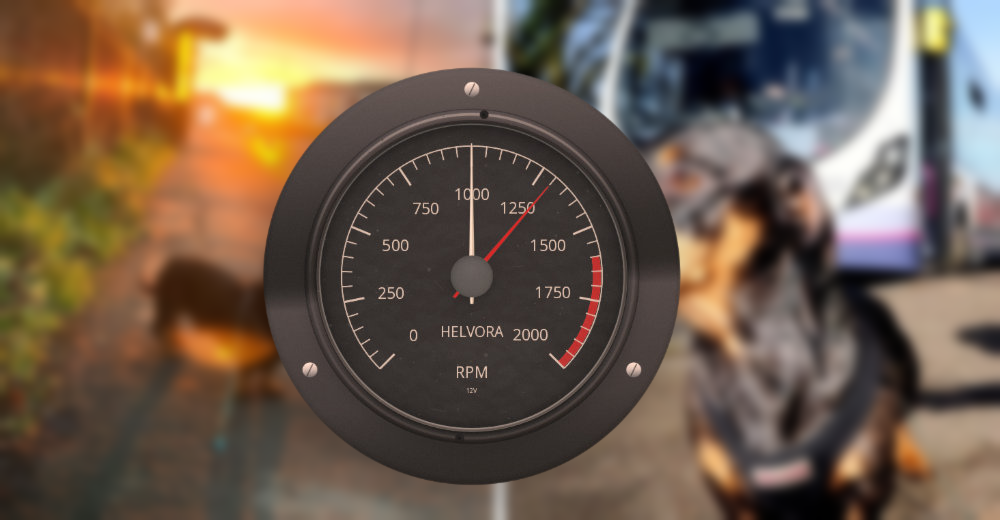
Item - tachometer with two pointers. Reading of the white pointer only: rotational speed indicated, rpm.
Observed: 1000 rpm
